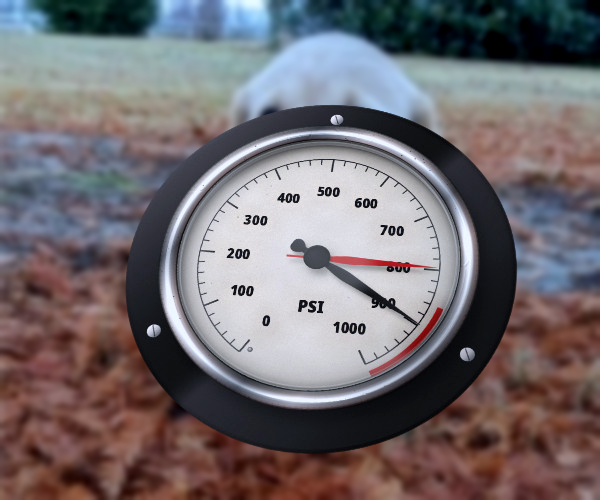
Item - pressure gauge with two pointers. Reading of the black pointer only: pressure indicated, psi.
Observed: 900 psi
